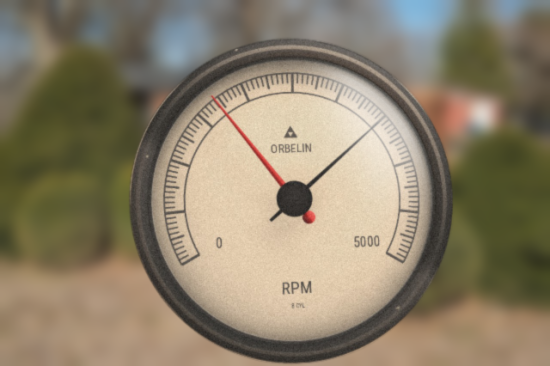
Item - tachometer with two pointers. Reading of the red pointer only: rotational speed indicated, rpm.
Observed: 1700 rpm
